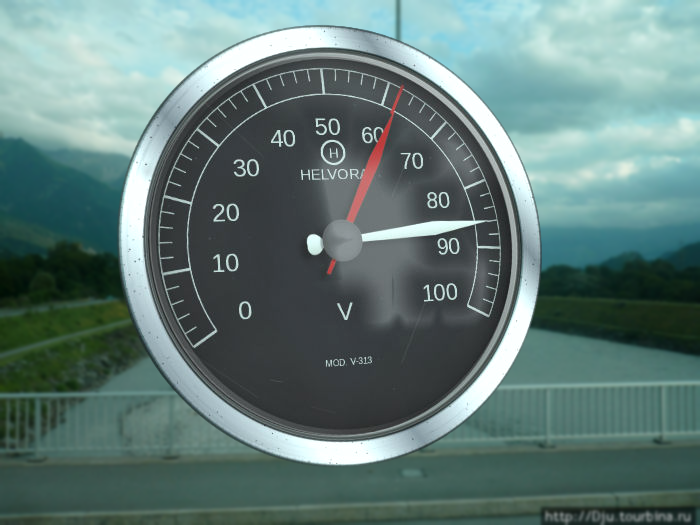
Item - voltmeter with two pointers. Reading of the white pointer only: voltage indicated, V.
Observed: 86 V
